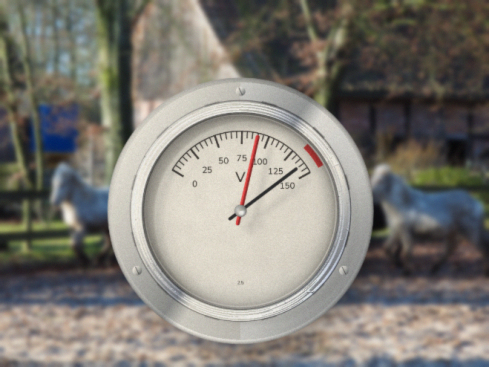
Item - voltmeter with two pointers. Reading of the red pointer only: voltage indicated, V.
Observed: 90 V
